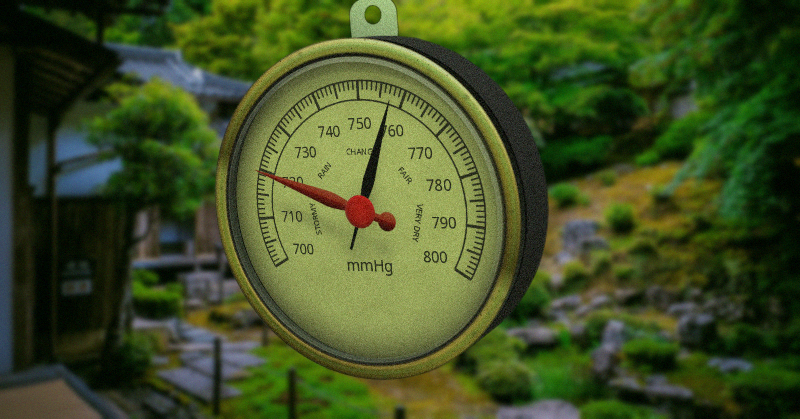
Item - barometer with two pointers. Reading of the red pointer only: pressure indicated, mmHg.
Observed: 720 mmHg
